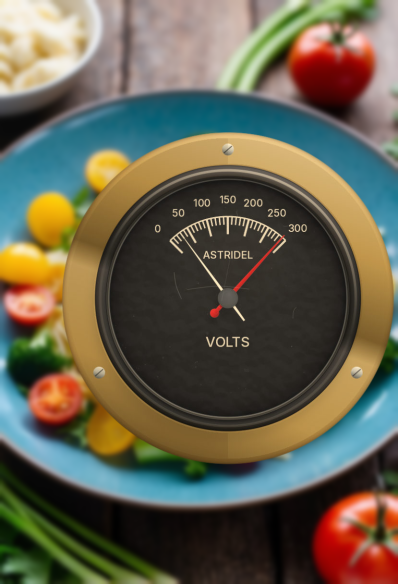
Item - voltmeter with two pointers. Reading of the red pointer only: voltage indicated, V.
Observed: 290 V
